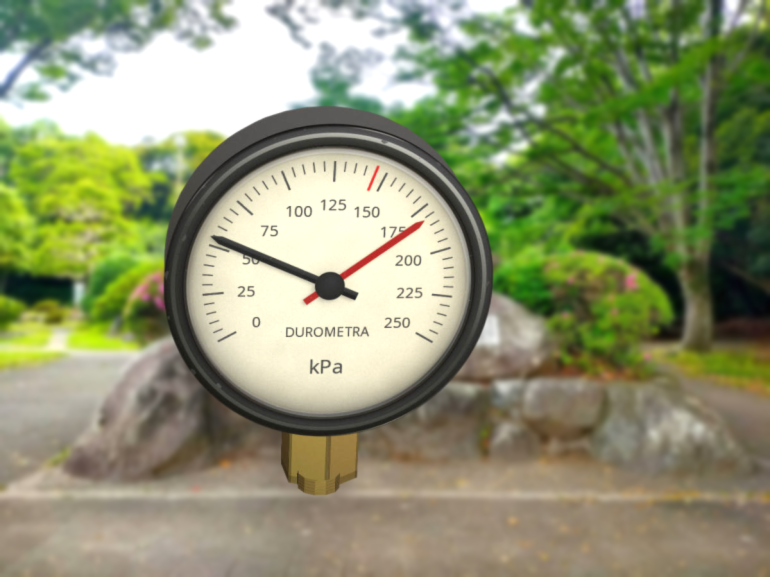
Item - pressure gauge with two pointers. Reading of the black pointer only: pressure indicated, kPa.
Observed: 55 kPa
